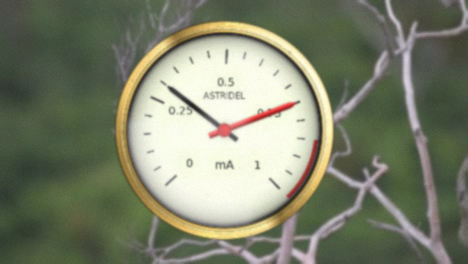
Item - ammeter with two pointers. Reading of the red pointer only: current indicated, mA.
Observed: 0.75 mA
